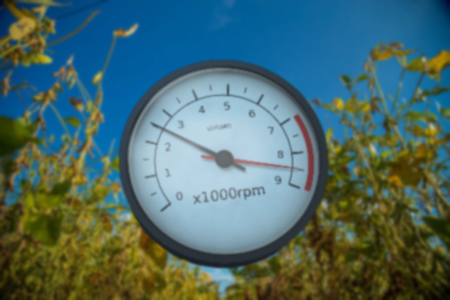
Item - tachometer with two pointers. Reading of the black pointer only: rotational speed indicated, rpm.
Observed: 2500 rpm
